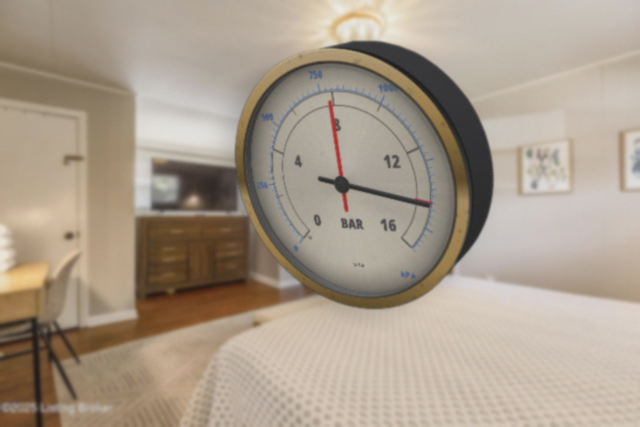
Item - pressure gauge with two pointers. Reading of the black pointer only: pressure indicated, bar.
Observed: 14 bar
